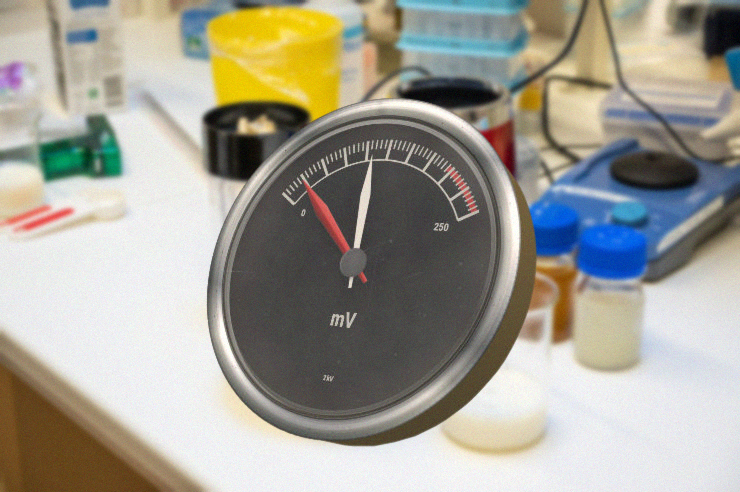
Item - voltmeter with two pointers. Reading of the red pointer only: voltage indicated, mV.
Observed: 25 mV
